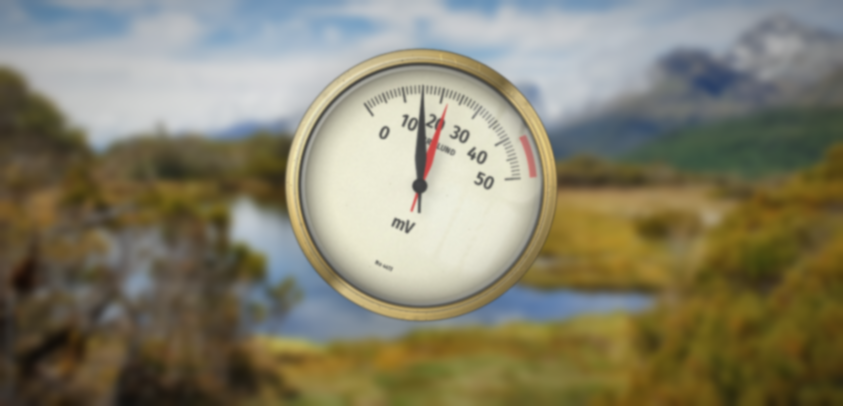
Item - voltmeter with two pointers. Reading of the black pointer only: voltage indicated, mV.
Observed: 15 mV
